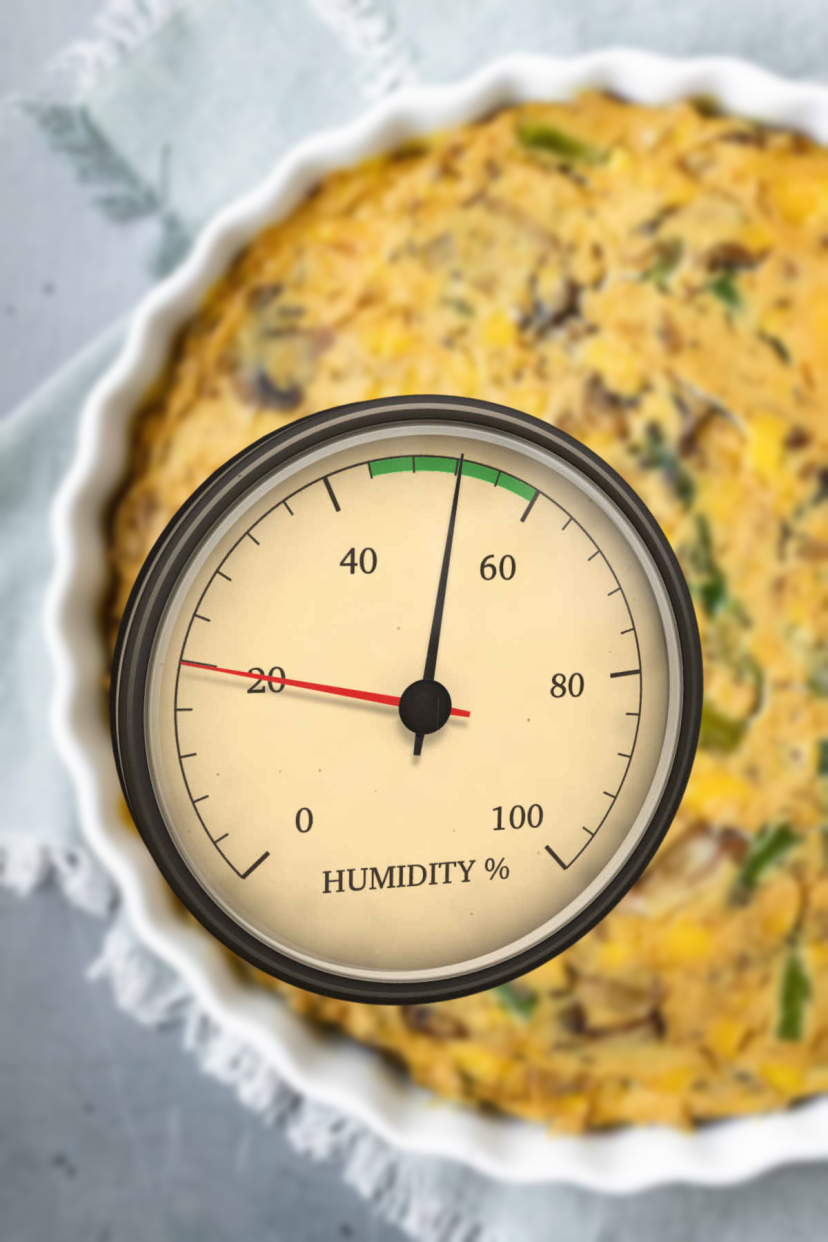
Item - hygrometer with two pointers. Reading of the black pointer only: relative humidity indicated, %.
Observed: 52 %
